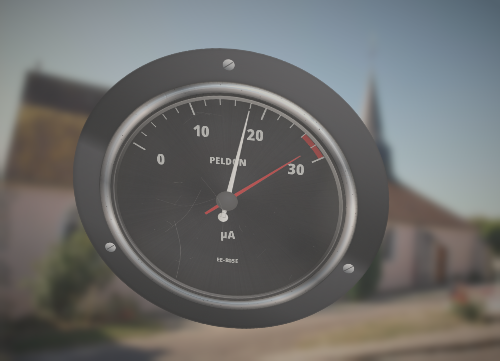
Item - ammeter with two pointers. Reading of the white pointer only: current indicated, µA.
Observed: 18 µA
